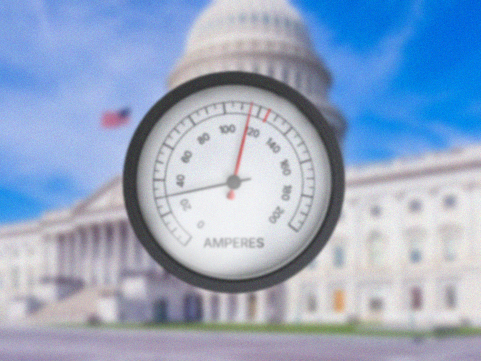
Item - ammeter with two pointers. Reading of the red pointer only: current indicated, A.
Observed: 115 A
